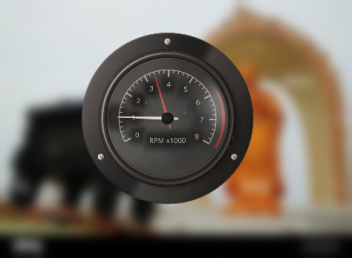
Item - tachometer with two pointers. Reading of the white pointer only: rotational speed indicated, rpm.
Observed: 1000 rpm
